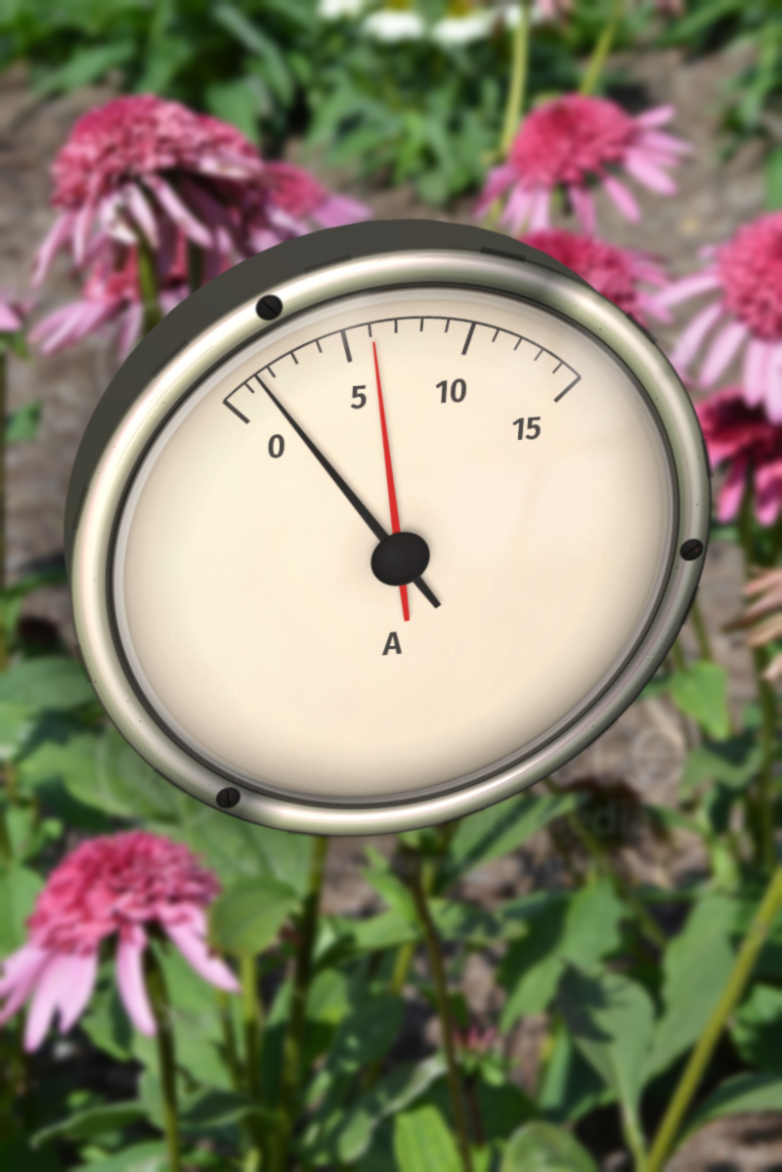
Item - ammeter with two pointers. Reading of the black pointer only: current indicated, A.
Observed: 1.5 A
